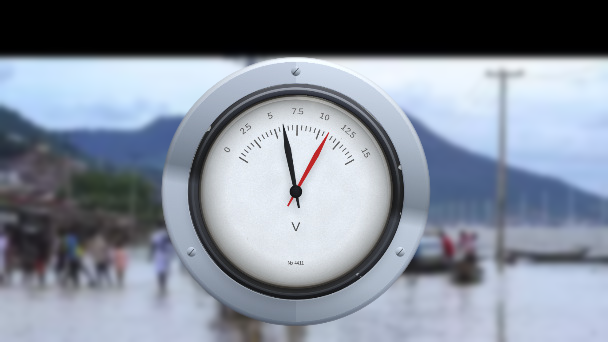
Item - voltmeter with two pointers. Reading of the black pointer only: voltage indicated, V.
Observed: 6 V
